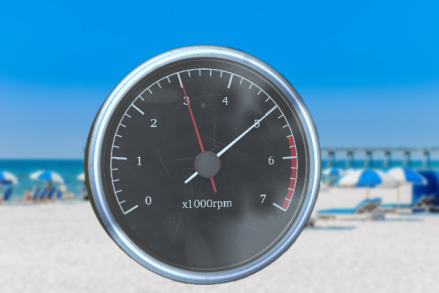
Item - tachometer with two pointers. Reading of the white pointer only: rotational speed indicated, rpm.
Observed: 5000 rpm
